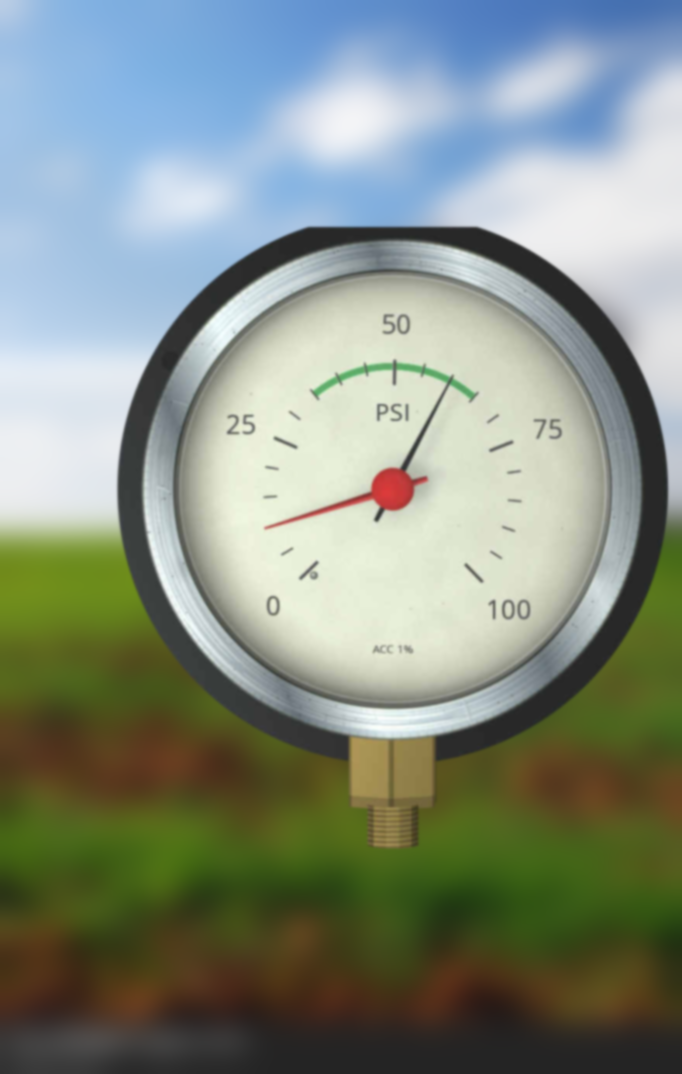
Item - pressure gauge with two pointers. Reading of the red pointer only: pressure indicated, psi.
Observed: 10 psi
